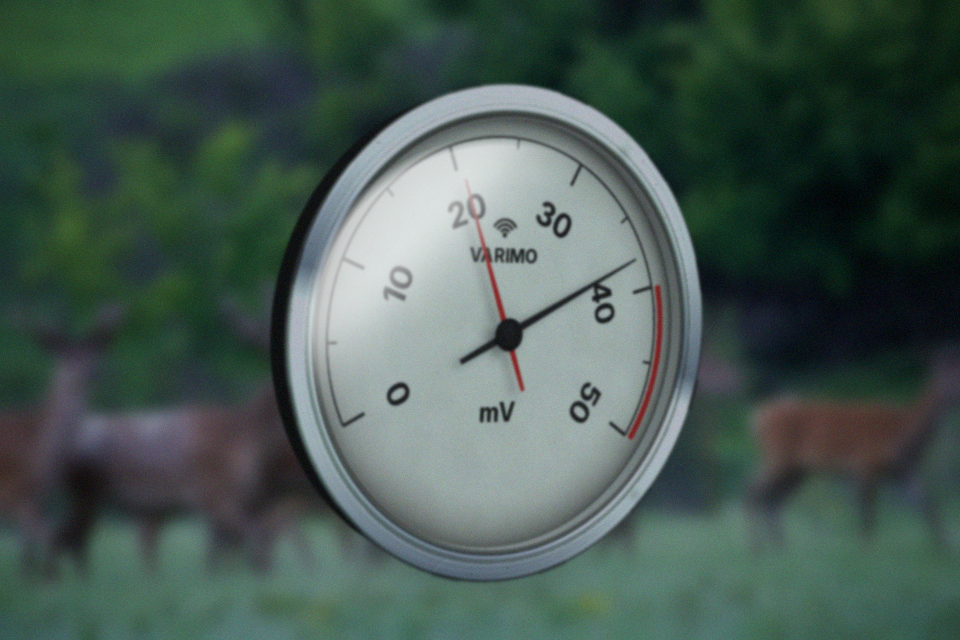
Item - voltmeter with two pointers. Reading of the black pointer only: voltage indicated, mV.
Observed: 37.5 mV
